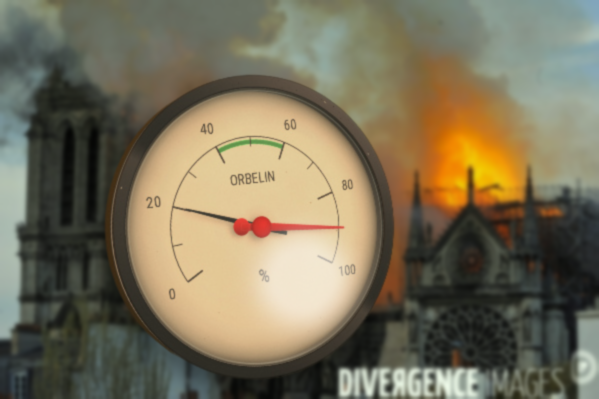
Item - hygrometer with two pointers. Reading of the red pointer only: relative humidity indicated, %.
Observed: 90 %
